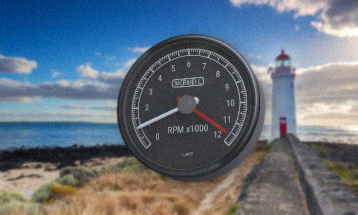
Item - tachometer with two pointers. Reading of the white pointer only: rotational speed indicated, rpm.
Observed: 1000 rpm
